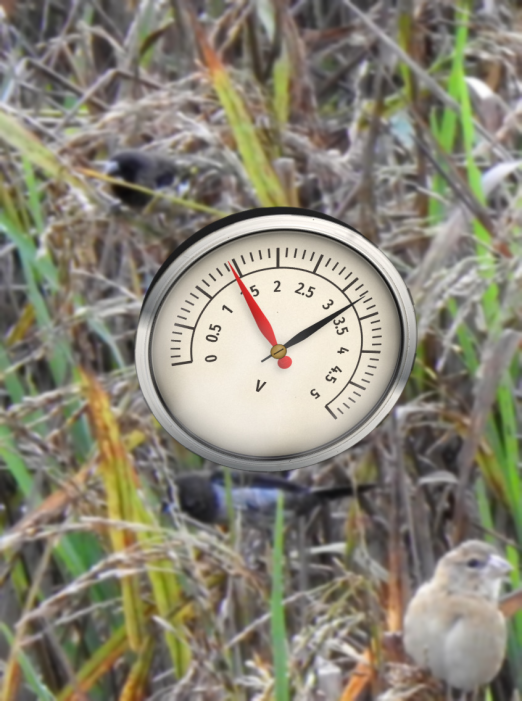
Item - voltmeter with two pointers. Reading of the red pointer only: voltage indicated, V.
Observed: 1.45 V
